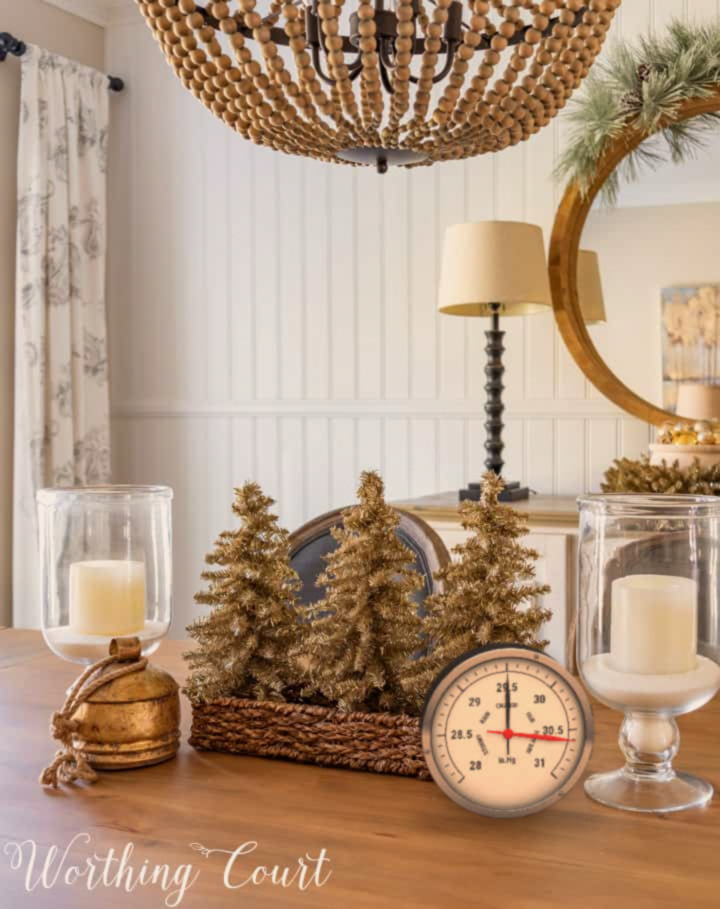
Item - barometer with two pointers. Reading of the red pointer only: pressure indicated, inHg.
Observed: 30.6 inHg
